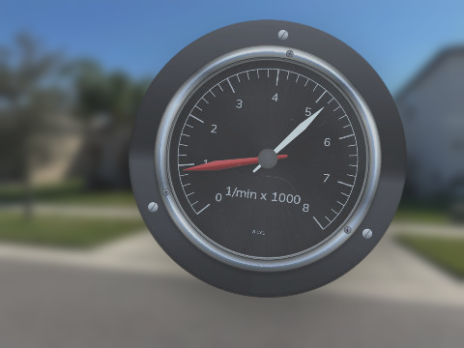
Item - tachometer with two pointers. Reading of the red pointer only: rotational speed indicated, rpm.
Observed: 900 rpm
